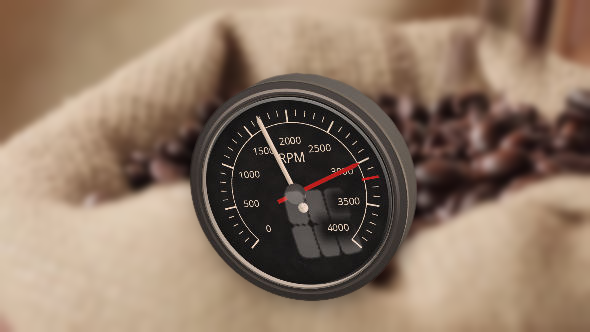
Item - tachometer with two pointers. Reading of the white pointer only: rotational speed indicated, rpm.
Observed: 1700 rpm
